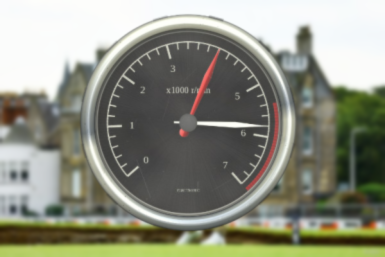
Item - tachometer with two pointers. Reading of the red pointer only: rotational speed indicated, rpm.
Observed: 4000 rpm
